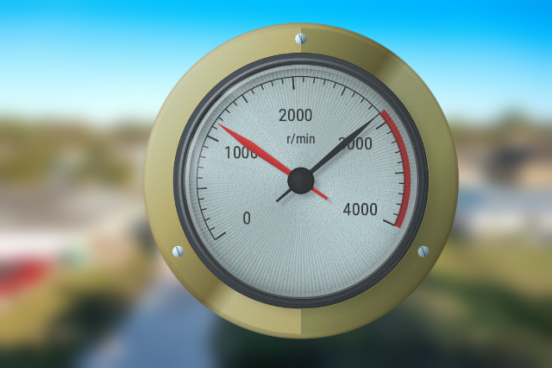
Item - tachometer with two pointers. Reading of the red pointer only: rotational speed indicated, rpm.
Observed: 1150 rpm
